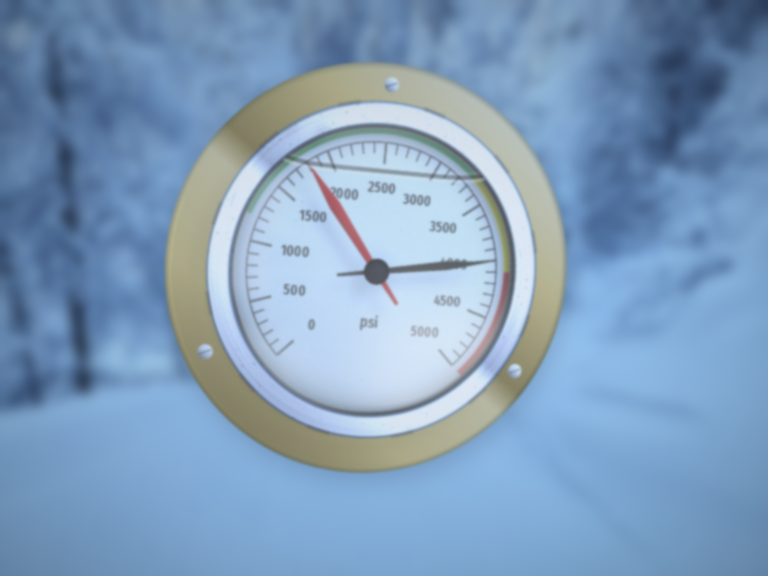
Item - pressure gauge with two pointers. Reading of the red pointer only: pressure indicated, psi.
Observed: 1800 psi
